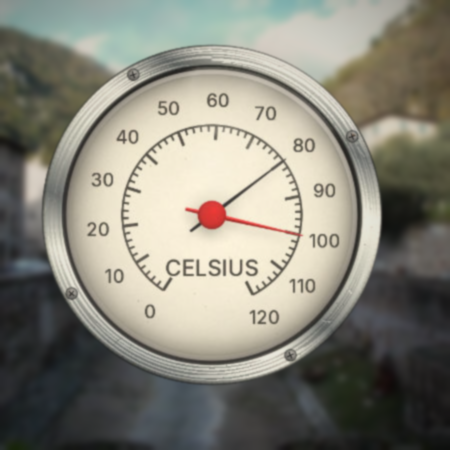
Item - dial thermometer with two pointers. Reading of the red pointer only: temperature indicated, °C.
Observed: 100 °C
